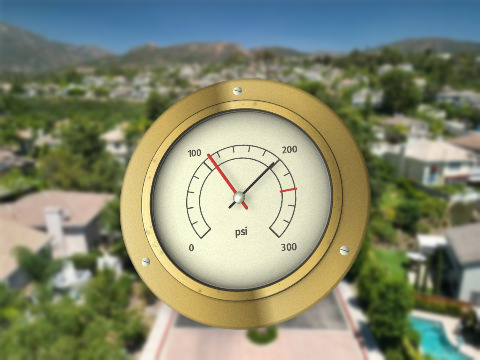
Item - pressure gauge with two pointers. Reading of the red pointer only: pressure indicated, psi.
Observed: 110 psi
